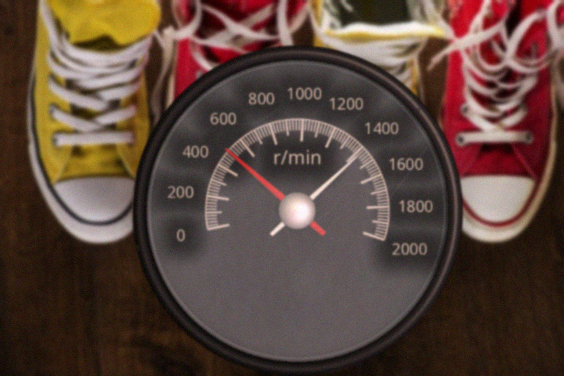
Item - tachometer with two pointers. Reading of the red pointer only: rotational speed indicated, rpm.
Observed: 500 rpm
